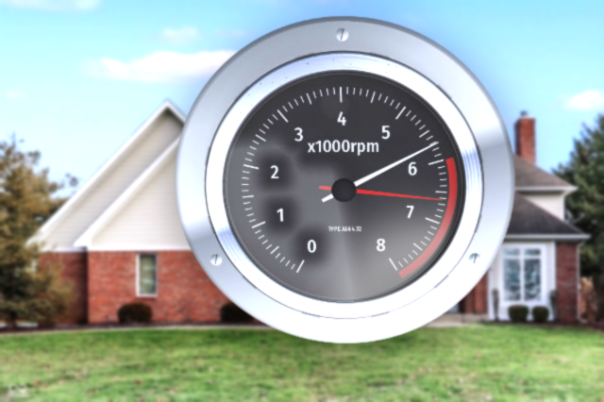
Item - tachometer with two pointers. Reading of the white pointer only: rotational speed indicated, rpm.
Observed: 5700 rpm
